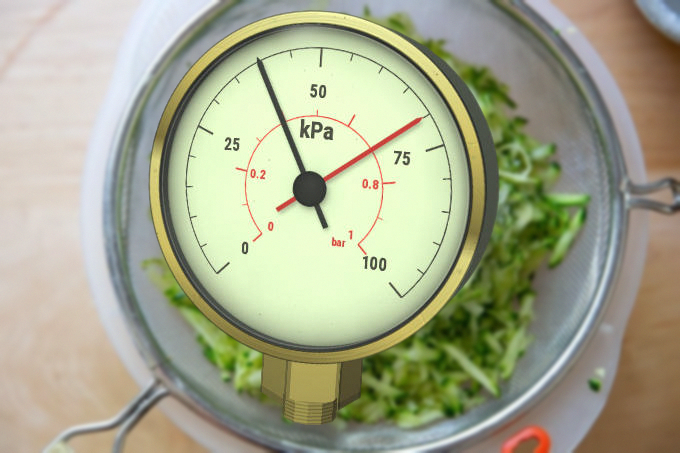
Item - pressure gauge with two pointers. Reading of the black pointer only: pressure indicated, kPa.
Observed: 40 kPa
